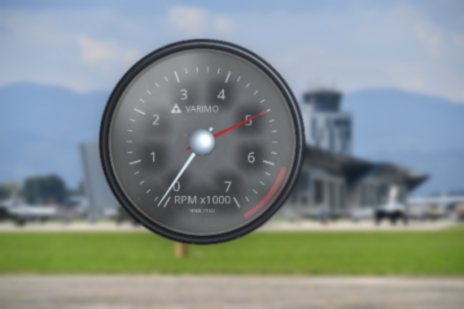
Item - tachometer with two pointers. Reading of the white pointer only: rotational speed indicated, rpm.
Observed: 100 rpm
